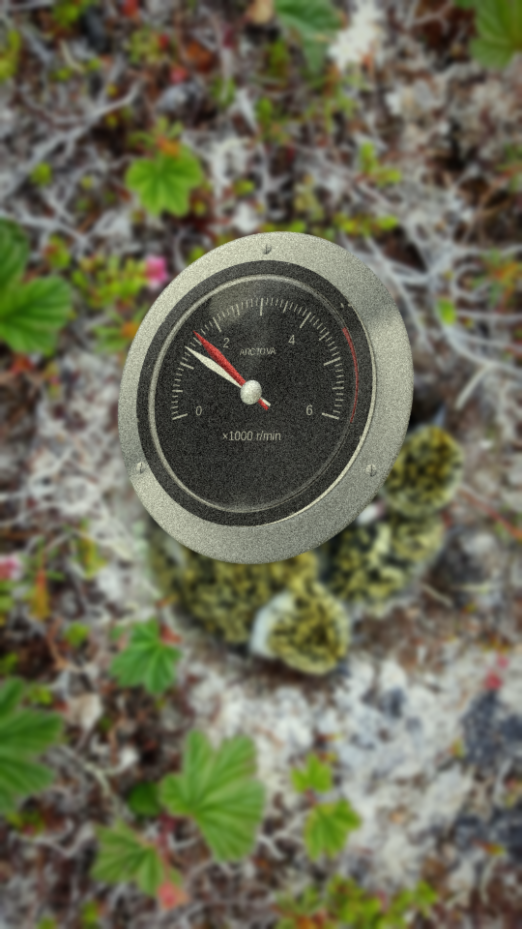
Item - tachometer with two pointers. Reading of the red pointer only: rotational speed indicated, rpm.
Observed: 1600 rpm
